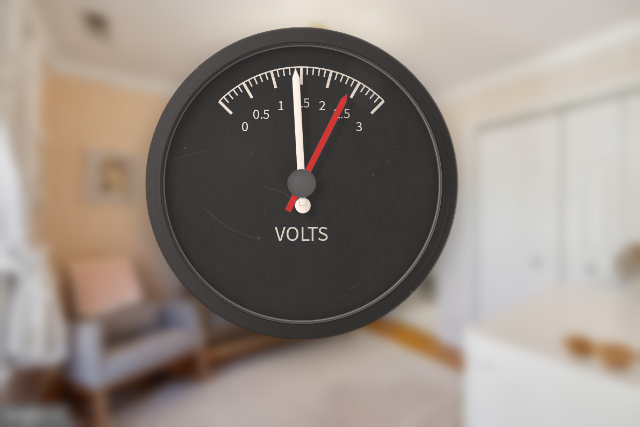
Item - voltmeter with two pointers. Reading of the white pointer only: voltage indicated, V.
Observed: 1.4 V
